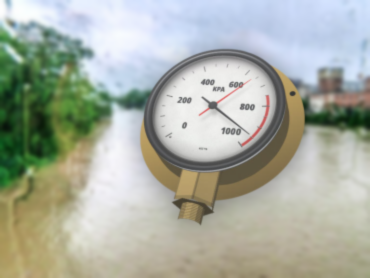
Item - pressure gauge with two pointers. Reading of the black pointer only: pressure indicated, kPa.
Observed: 950 kPa
